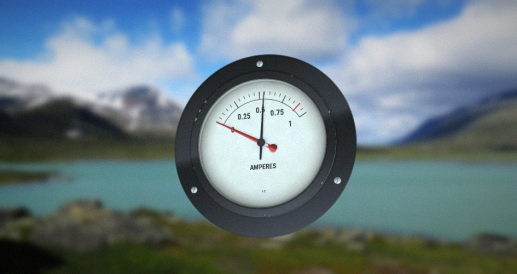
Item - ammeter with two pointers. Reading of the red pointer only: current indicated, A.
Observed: 0 A
